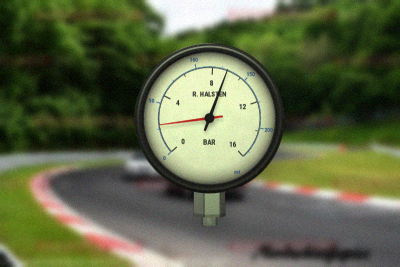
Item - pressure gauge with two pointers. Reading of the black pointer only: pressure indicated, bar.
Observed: 9 bar
